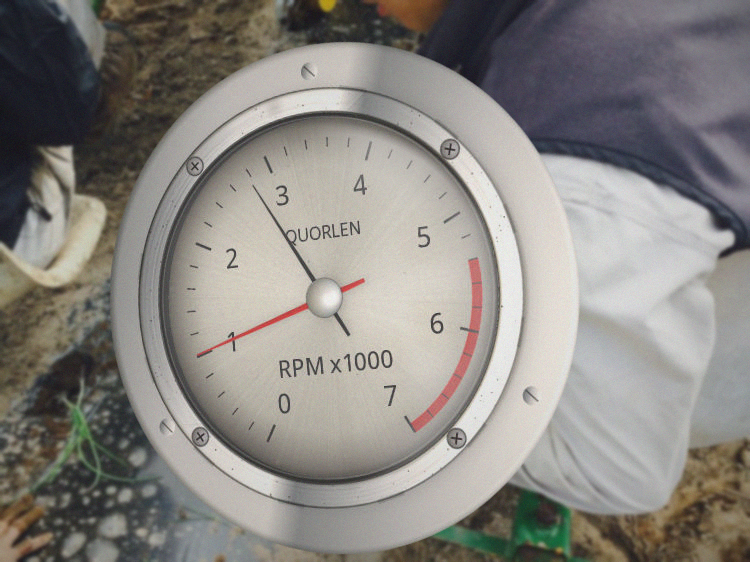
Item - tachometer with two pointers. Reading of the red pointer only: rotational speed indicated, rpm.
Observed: 1000 rpm
